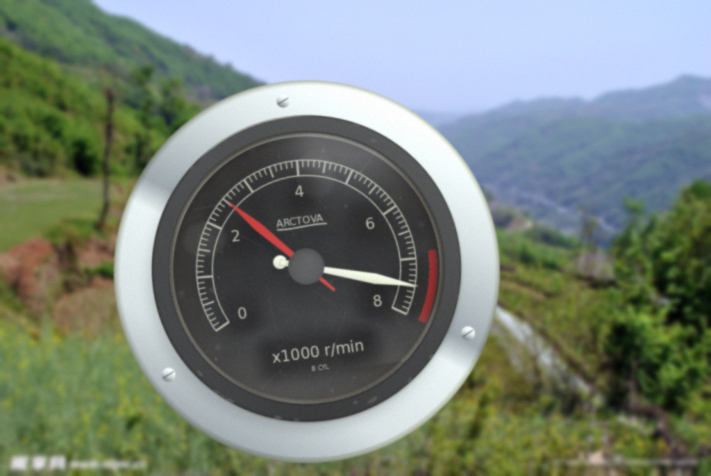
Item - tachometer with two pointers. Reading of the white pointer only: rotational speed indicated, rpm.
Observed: 7500 rpm
